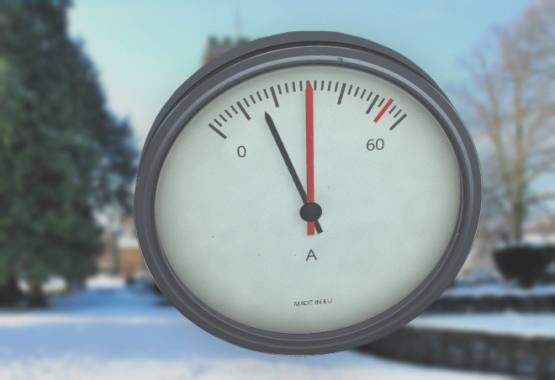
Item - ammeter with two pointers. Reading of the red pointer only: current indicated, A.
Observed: 30 A
